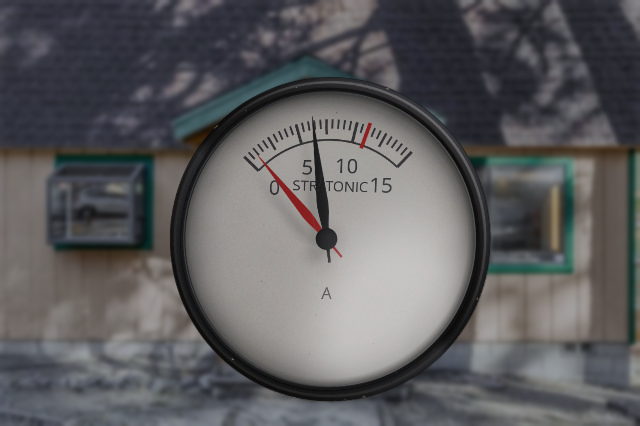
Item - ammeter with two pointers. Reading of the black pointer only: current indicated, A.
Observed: 6.5 A
